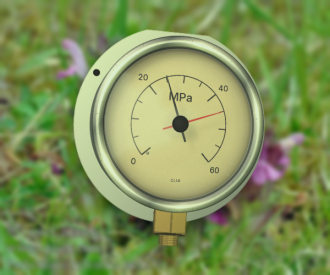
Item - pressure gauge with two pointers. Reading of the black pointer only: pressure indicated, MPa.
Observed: 25 MPa
